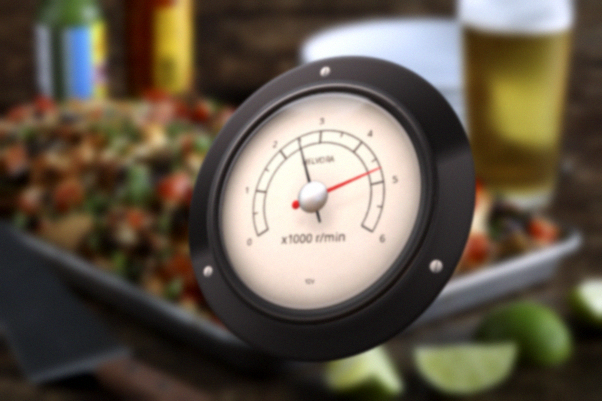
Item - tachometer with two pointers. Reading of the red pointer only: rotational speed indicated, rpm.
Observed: 4750 rpm
